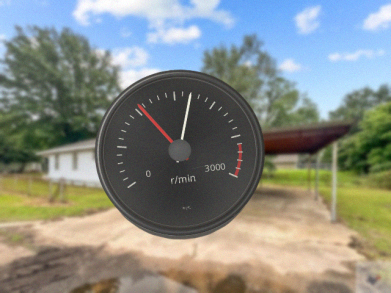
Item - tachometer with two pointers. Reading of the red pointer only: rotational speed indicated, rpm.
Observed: 1050 rpm
